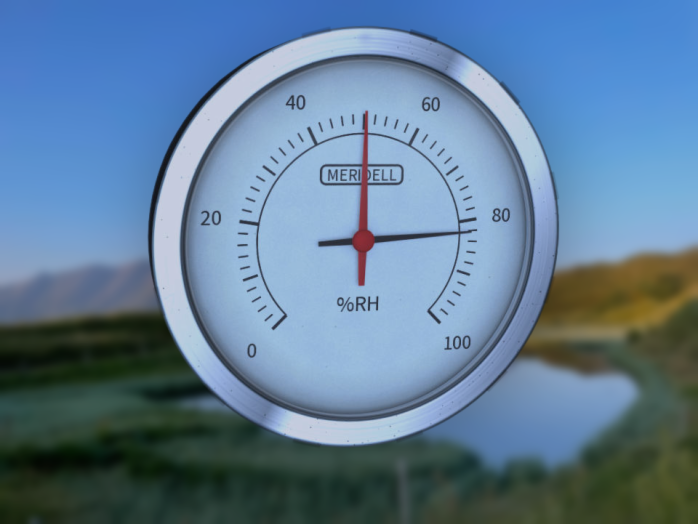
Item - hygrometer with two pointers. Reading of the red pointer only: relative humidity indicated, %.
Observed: 50 %
